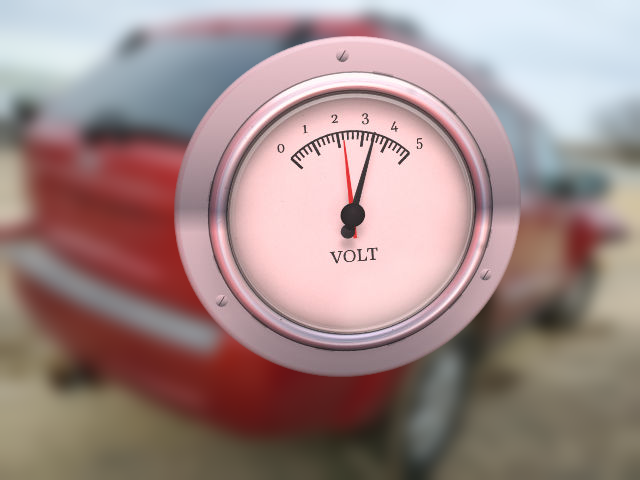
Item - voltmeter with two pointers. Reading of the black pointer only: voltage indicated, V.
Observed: 3.4 V
